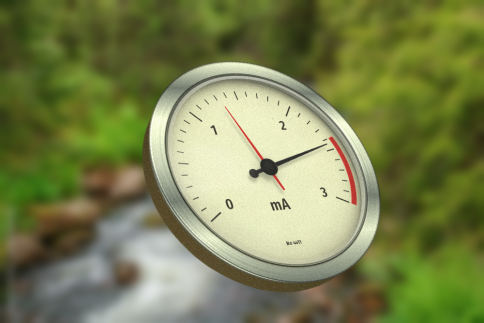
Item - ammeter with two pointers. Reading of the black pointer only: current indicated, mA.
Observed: 2.45 mA
